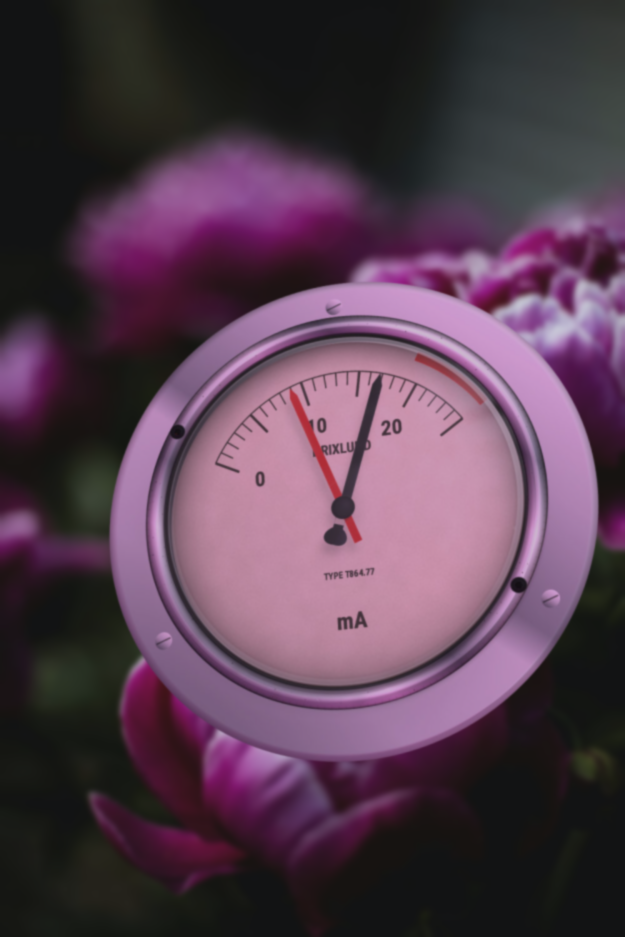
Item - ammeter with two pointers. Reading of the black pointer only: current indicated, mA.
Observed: 17 mA
